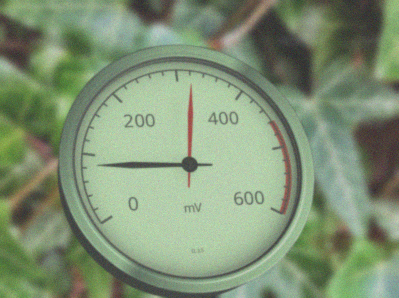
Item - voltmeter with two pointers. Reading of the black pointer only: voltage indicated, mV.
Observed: 80 mV
